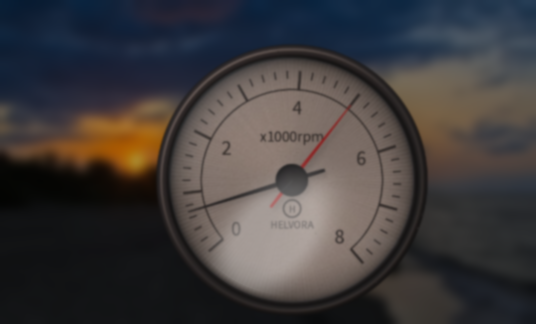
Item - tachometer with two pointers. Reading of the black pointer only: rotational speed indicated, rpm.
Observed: 700 rpm
